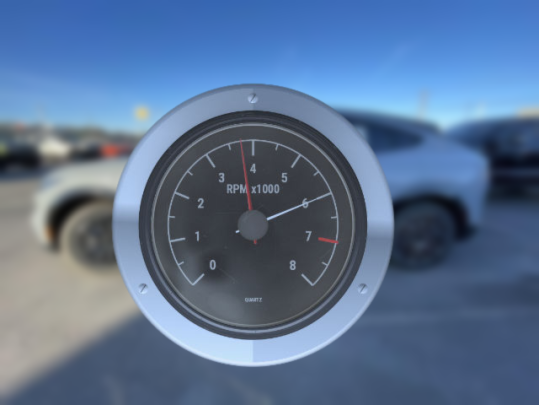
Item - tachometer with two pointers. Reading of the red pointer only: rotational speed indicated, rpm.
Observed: 3750 rpm
